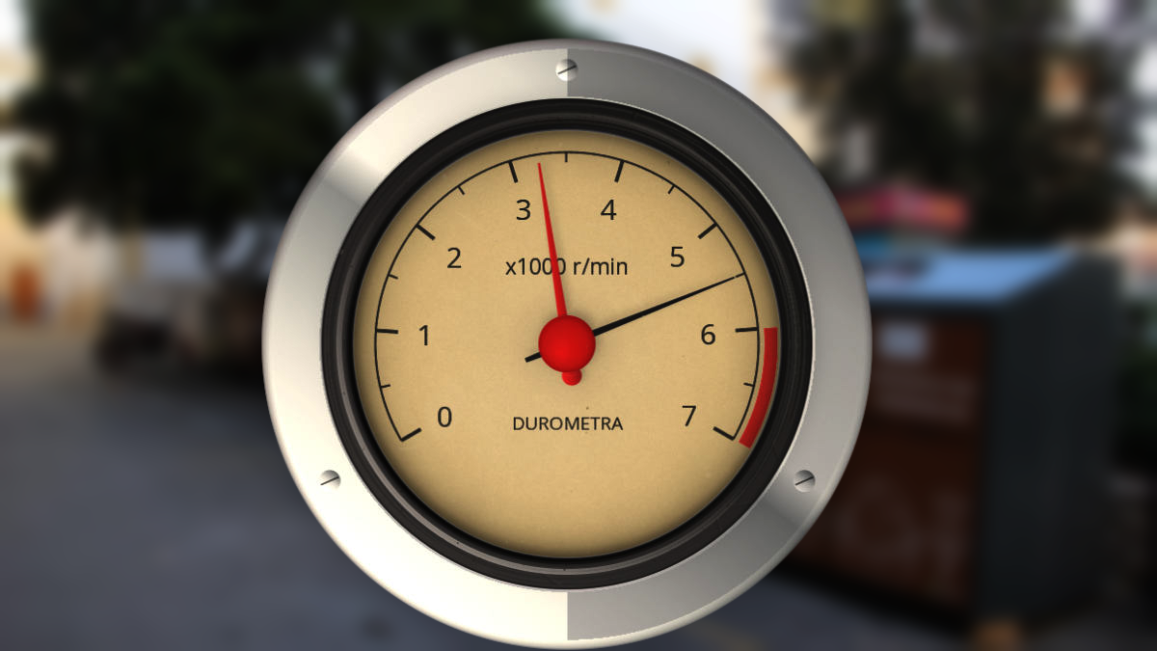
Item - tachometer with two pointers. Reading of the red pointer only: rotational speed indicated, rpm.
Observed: 3250 rpm
